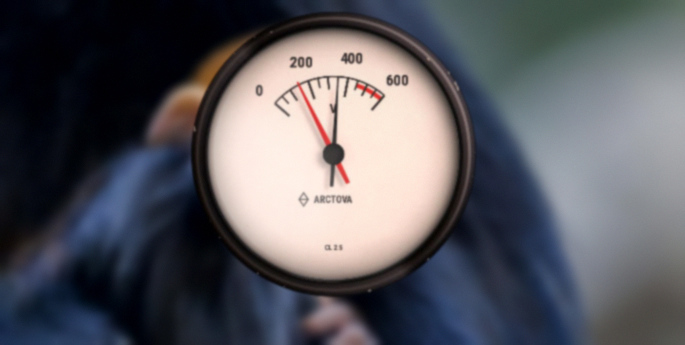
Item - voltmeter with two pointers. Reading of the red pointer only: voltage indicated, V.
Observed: 150 V
